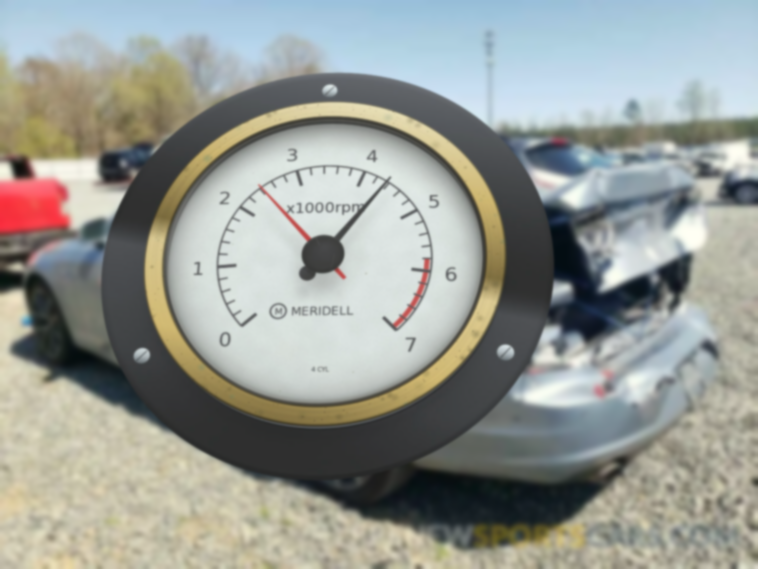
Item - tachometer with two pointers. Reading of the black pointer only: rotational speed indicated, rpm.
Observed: 4400 rpm
